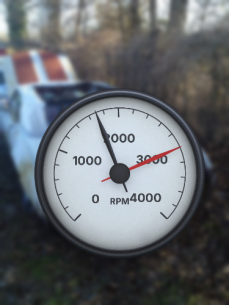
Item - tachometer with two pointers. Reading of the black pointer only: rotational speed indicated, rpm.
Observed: 1700 rpm
